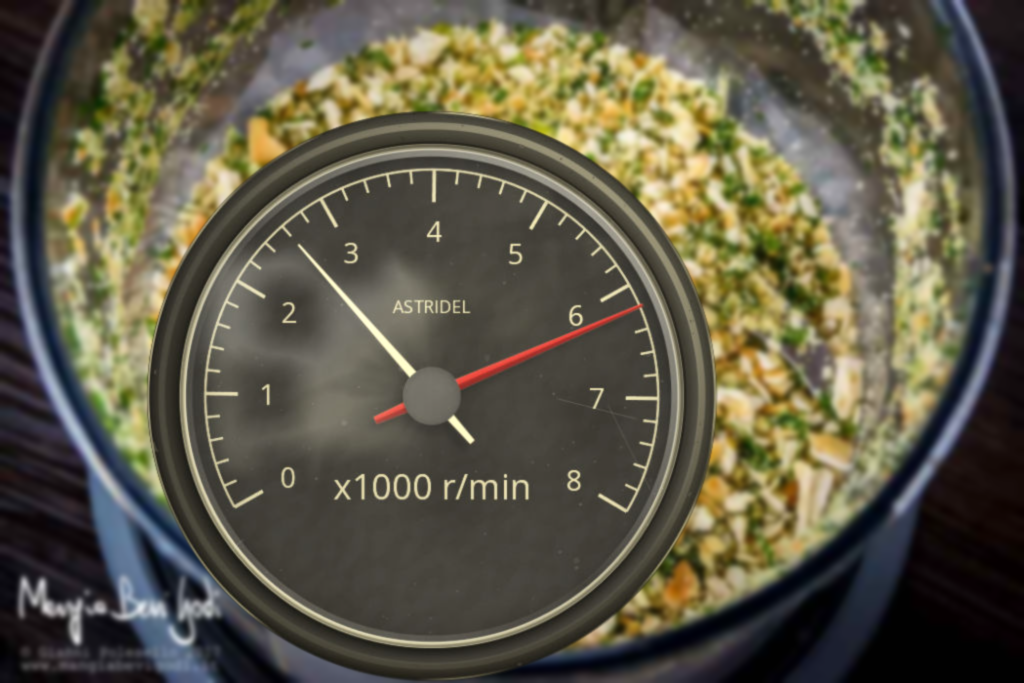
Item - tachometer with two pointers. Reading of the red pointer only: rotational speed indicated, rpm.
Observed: 6200 rpm
